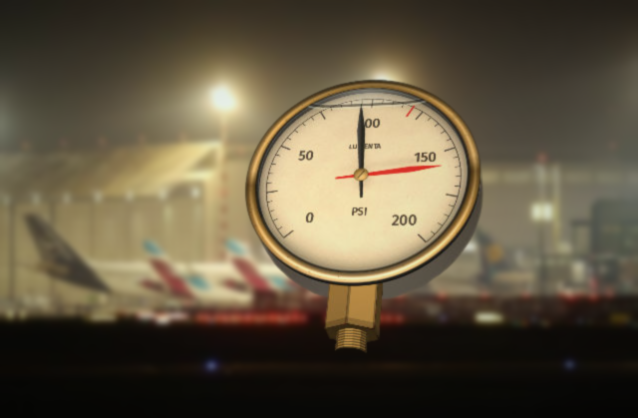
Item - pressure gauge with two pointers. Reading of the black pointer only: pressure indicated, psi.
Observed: 95 psi
